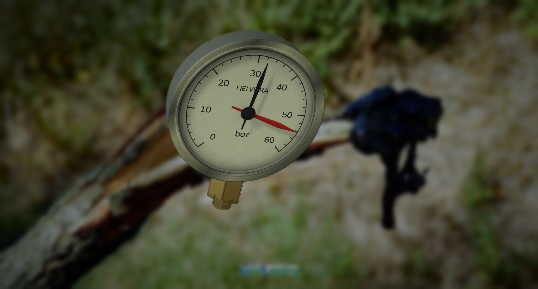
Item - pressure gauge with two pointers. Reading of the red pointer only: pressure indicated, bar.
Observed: 54 bar
